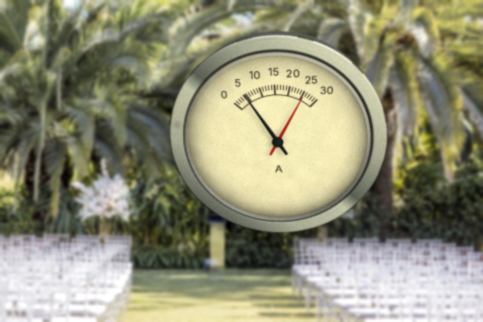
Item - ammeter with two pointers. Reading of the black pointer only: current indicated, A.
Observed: 5 A
